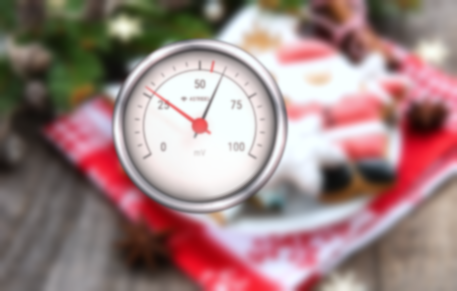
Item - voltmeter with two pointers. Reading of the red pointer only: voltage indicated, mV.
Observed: 27.5 mV
